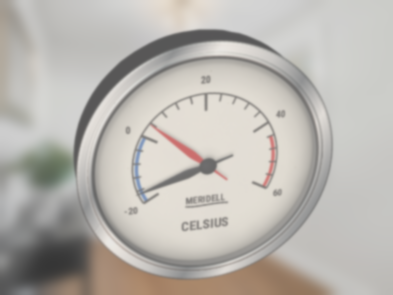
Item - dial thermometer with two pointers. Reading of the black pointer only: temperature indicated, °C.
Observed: -16 °C
